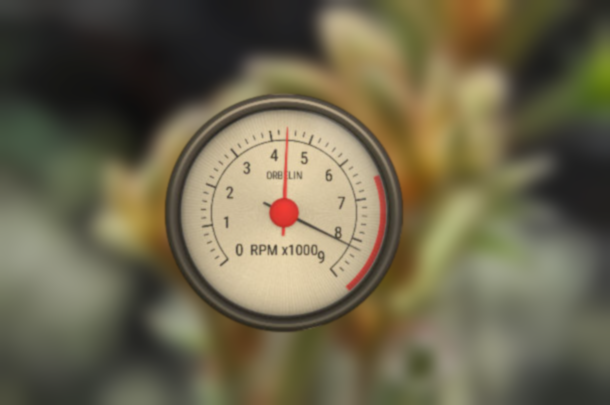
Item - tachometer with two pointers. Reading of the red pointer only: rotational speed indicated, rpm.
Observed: 4400 rpm
